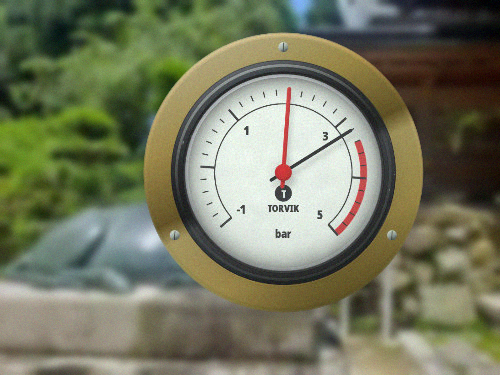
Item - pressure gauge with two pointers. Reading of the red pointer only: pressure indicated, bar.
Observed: 2 bar
